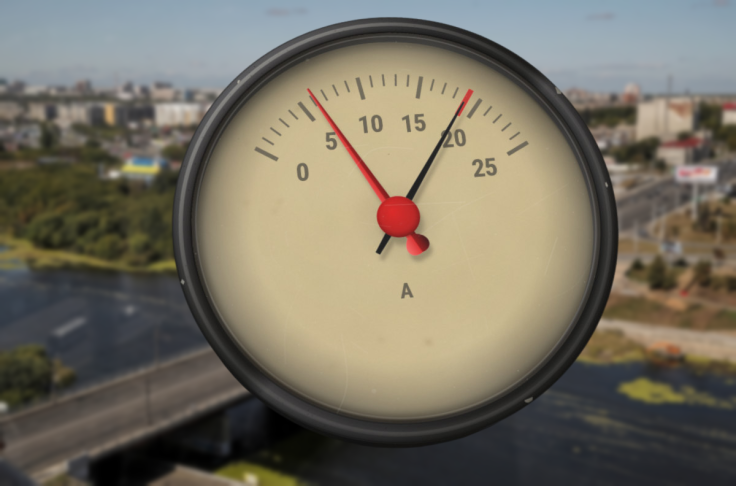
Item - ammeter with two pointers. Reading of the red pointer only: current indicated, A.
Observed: 6 A
